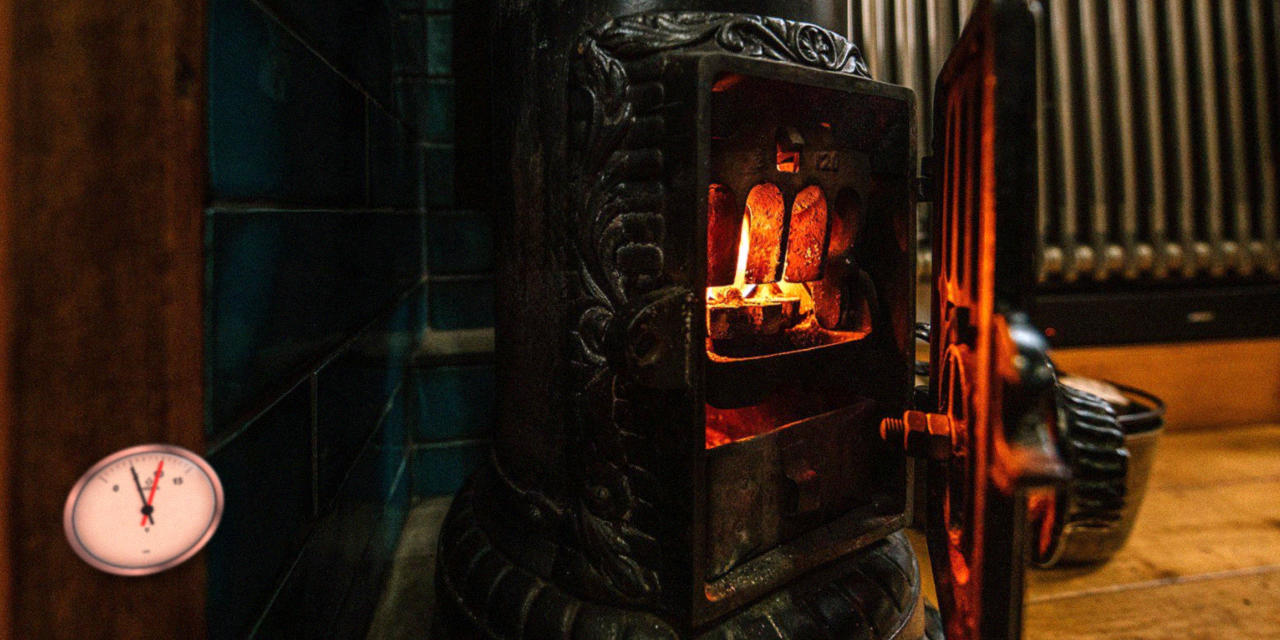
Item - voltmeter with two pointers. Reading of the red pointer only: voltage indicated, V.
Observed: 10 V
